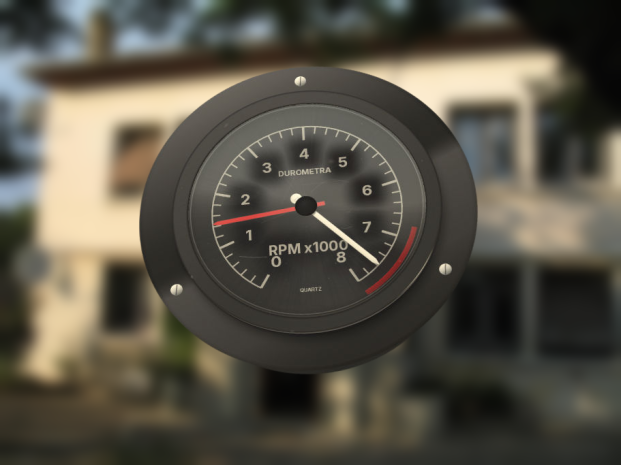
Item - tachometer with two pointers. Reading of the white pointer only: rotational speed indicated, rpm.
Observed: 7600 rpm
